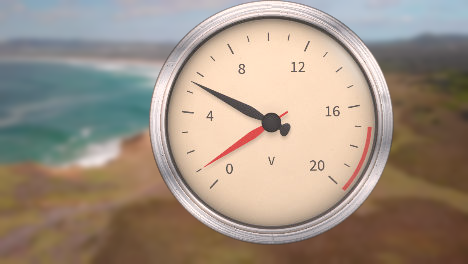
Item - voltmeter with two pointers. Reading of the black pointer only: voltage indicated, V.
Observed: 5.5 V
